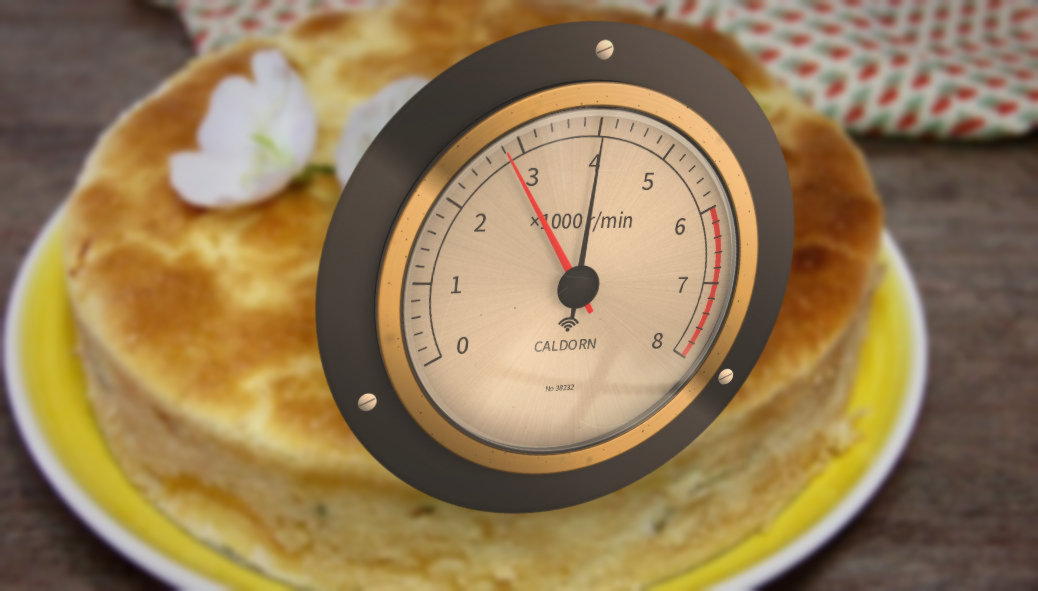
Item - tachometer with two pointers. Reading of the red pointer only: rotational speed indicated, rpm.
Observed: 2800 rpm
